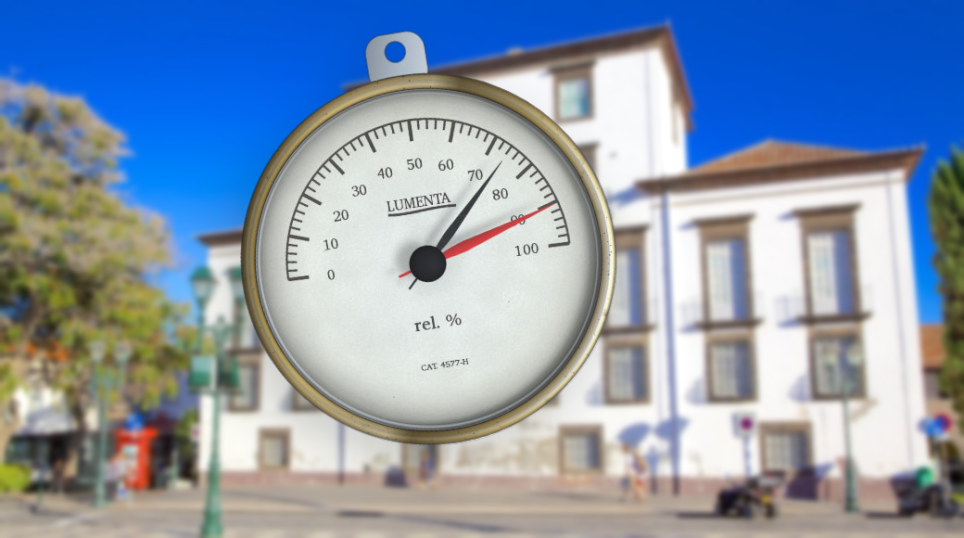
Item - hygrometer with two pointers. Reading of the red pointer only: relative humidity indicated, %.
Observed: 90 %
